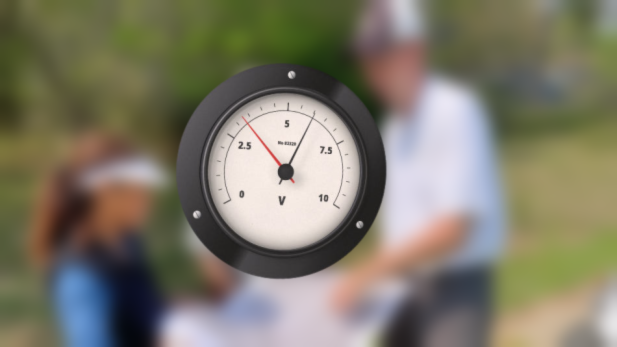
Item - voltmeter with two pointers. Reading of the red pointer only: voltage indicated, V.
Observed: 3.25 V
